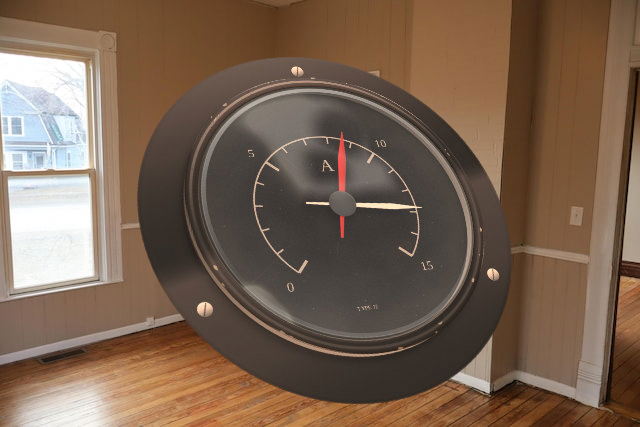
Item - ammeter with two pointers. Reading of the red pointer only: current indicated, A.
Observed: 8.5 A
